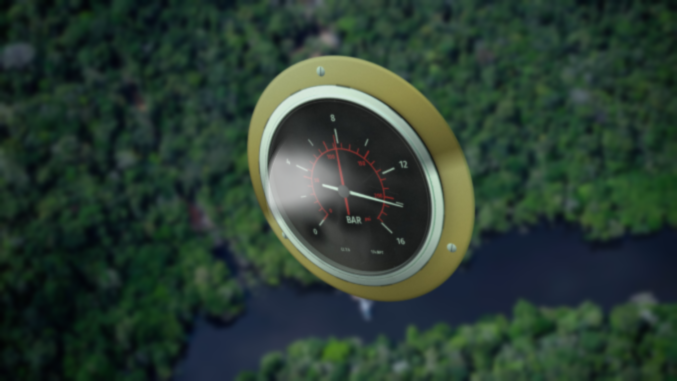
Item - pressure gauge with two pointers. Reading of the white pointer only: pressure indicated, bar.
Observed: 14 bar
